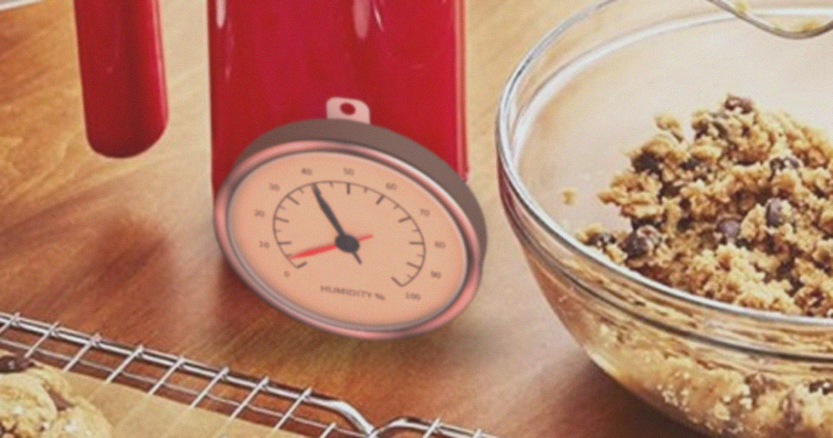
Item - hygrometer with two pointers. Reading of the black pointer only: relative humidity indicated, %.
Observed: 40 %
